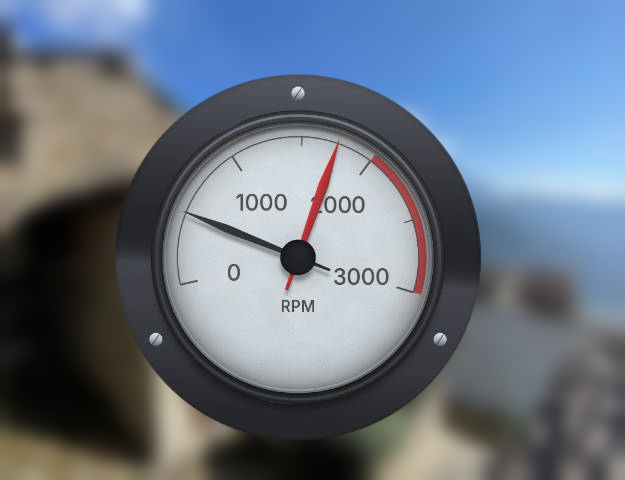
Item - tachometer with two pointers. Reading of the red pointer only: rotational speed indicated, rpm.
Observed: 1750 rpm
